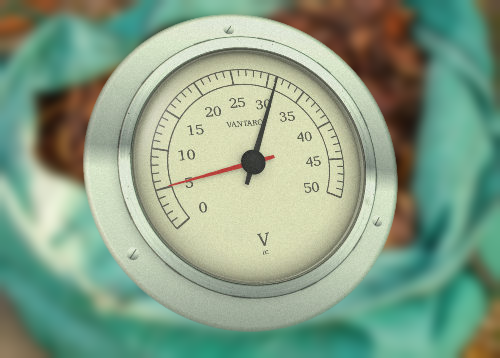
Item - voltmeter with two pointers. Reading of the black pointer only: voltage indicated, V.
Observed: 31 V
